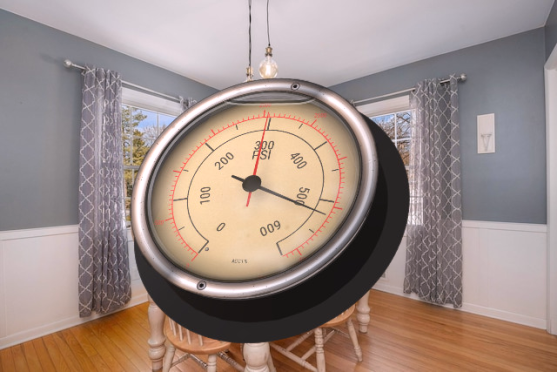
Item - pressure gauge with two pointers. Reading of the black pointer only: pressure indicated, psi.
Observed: 525 psi
